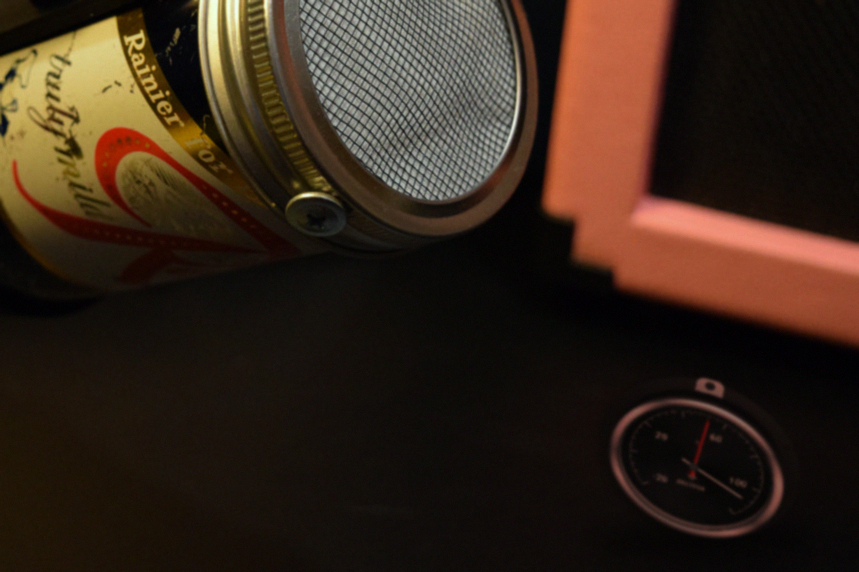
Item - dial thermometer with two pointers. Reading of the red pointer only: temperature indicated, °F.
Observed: 52 °F
